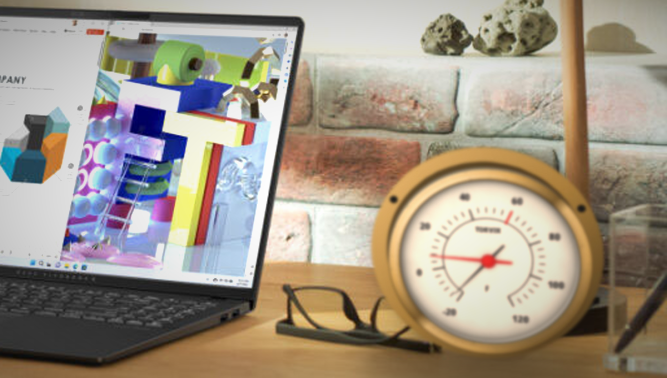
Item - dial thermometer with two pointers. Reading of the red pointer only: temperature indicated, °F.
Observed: 8 °F
